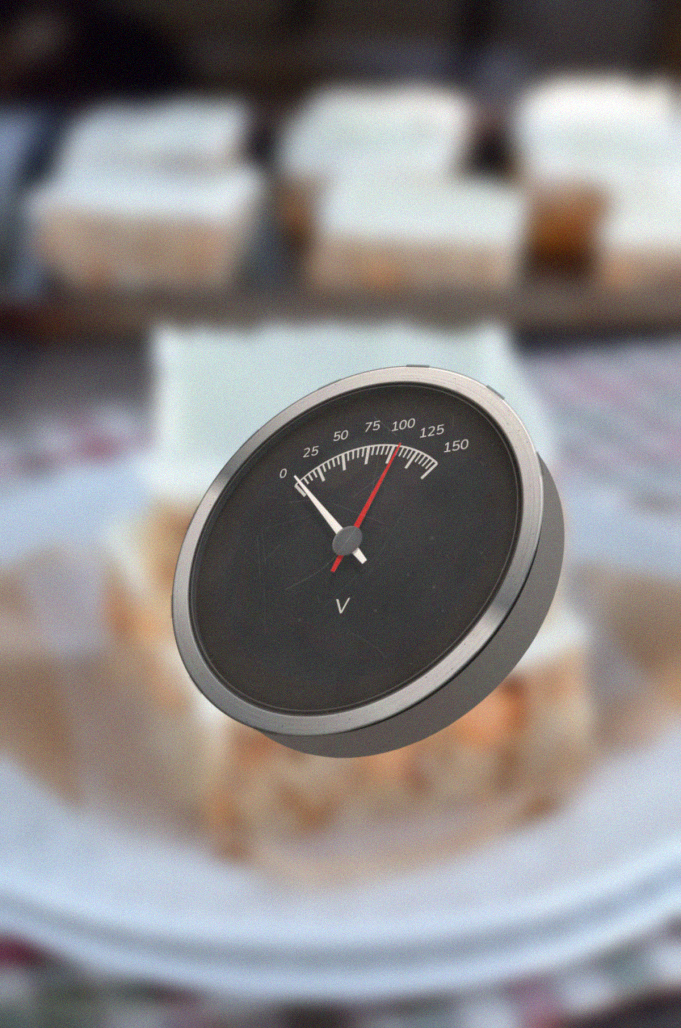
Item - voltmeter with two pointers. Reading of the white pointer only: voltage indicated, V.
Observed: 5 V
